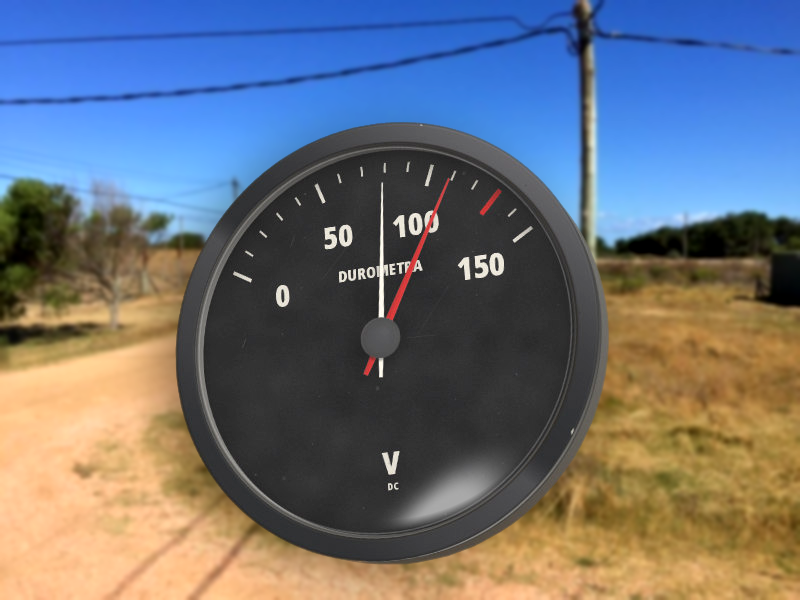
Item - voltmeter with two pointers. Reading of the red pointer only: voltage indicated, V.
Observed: 110 V
